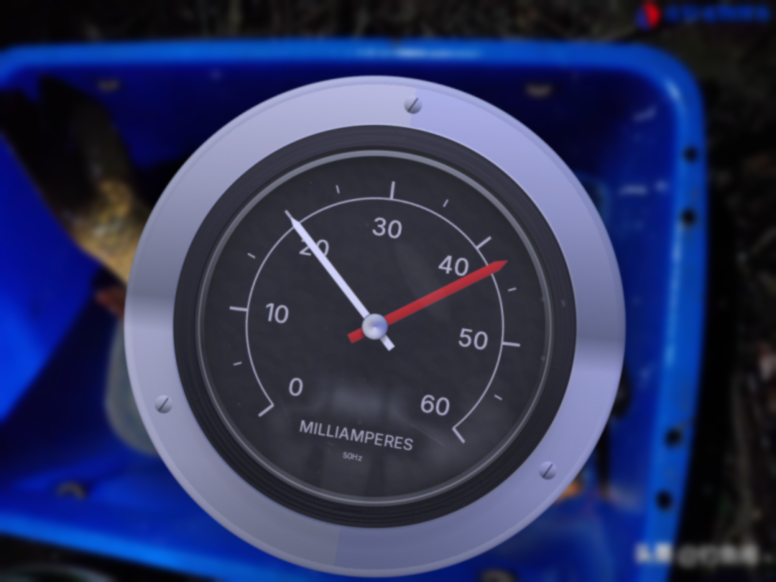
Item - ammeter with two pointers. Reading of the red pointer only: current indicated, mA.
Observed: 42.5 mA
